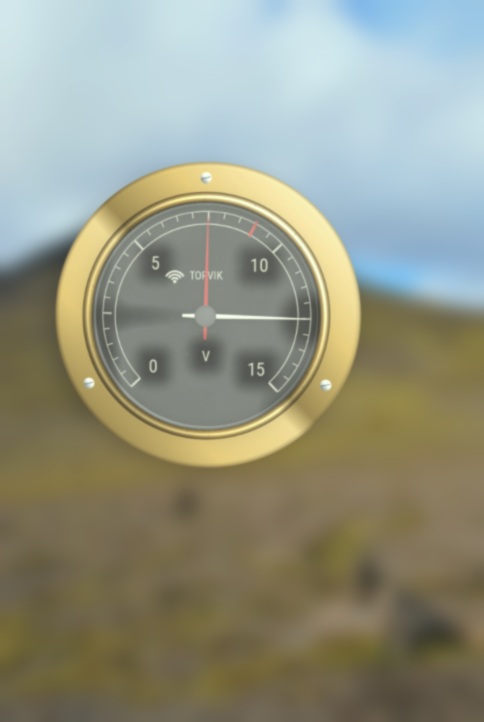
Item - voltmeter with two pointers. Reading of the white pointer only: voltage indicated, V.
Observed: 12.5 V
